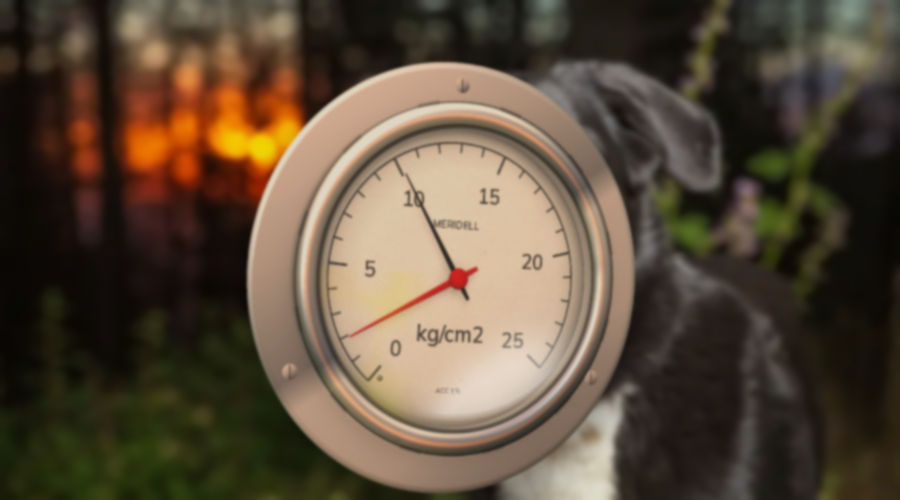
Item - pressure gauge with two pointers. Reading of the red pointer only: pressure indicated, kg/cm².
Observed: 2 kg/cm²
